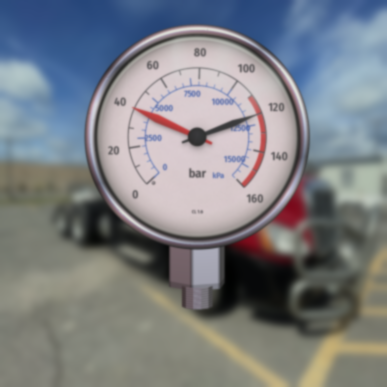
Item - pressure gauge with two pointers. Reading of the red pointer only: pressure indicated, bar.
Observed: 40 bar
